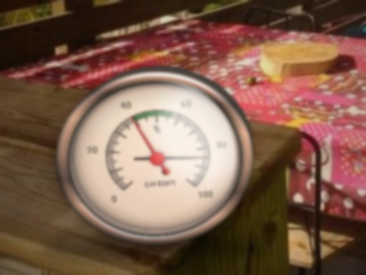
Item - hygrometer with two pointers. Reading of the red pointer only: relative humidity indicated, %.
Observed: 40 %
